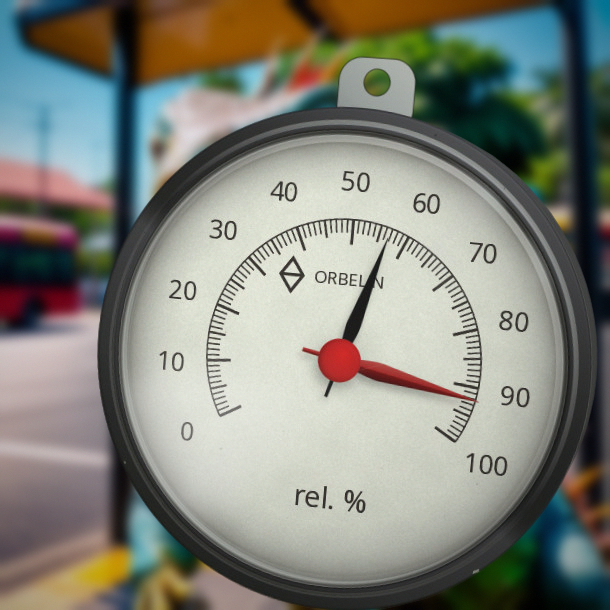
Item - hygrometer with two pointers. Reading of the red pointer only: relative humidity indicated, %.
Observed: 92 %
